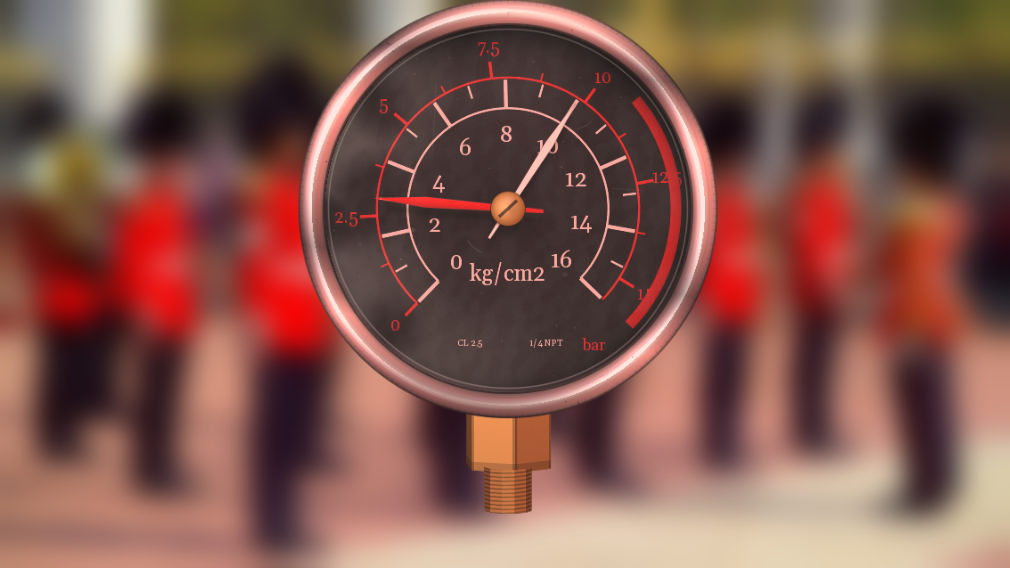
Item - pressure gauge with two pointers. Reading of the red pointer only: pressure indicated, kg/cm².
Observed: 3 kg/cm²
